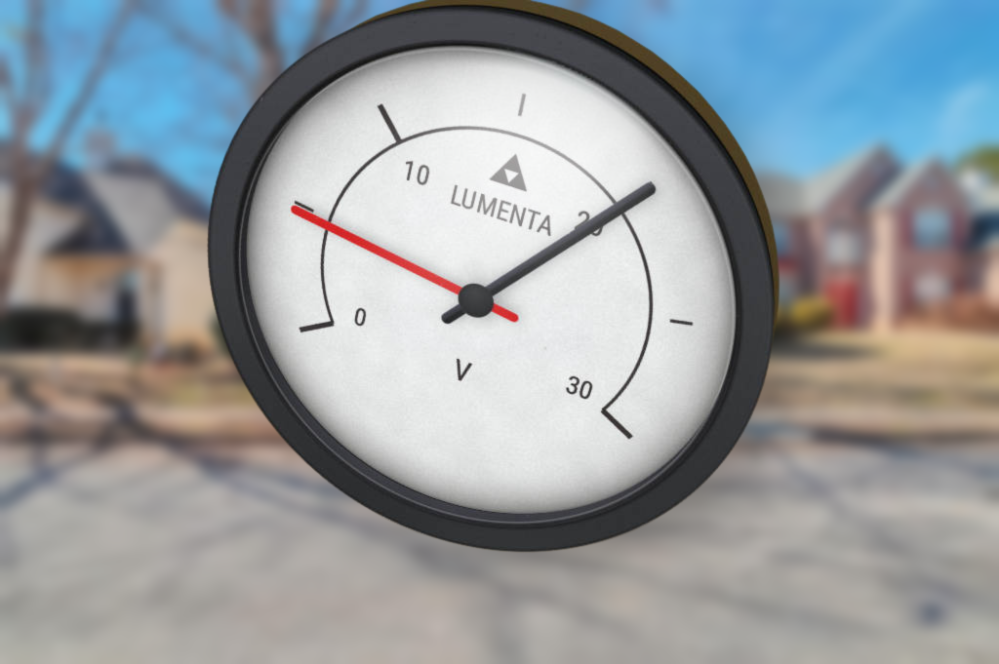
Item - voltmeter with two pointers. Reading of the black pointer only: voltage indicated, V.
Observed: 20 V
